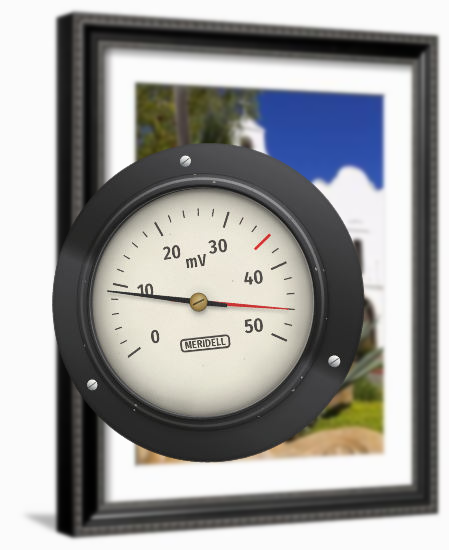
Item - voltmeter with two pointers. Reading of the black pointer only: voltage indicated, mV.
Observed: 9 mV
